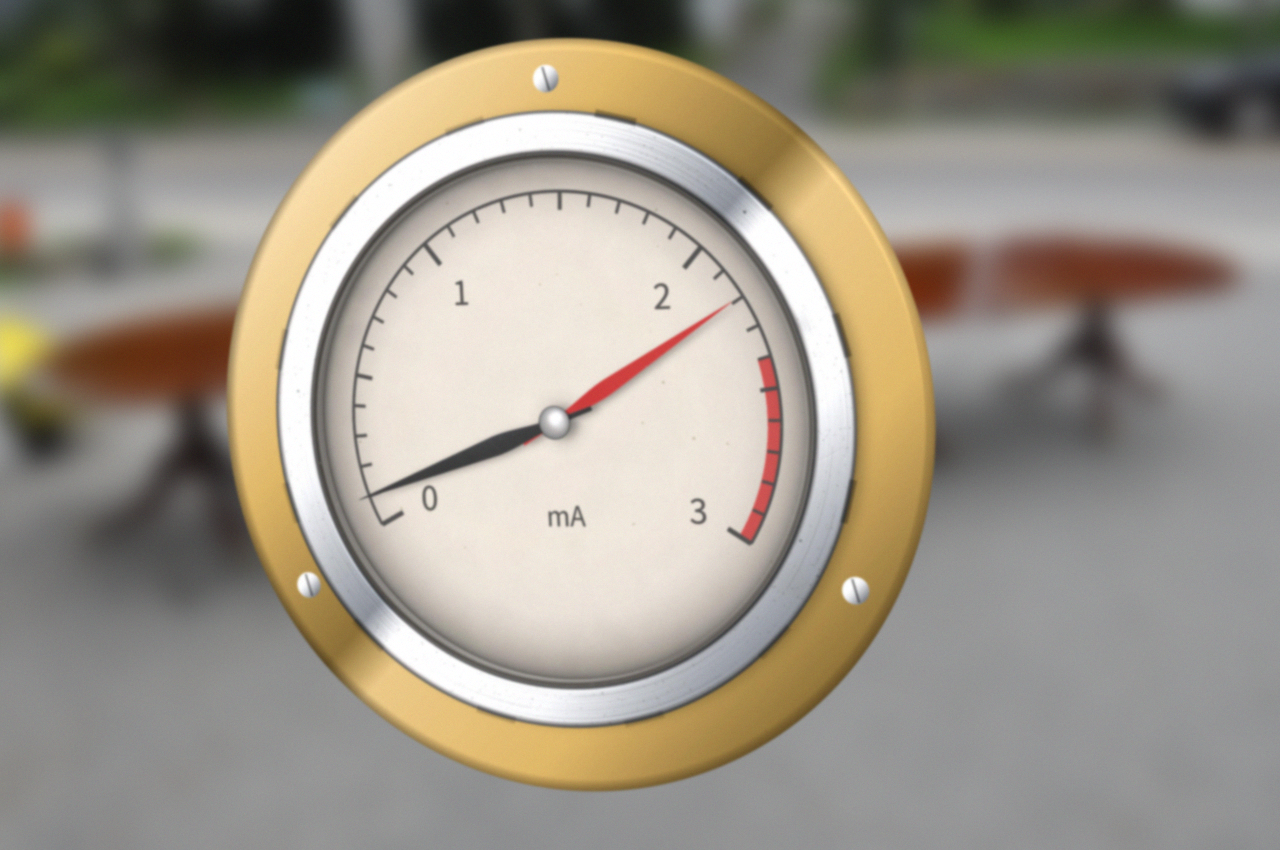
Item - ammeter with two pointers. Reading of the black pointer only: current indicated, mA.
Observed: 0.1 mA
